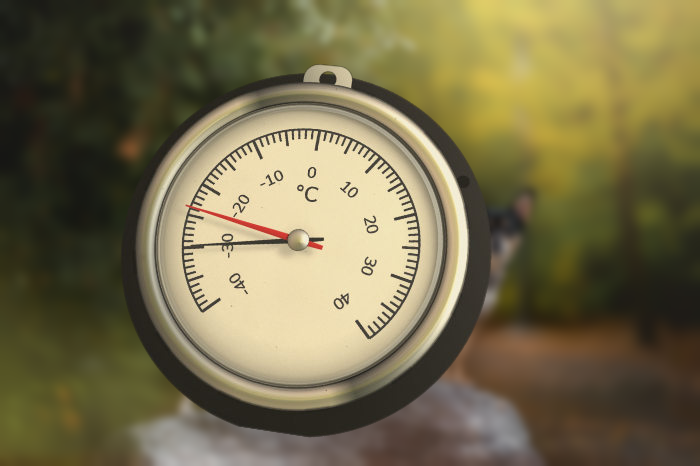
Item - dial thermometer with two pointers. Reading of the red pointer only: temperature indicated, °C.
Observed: -24 °C
